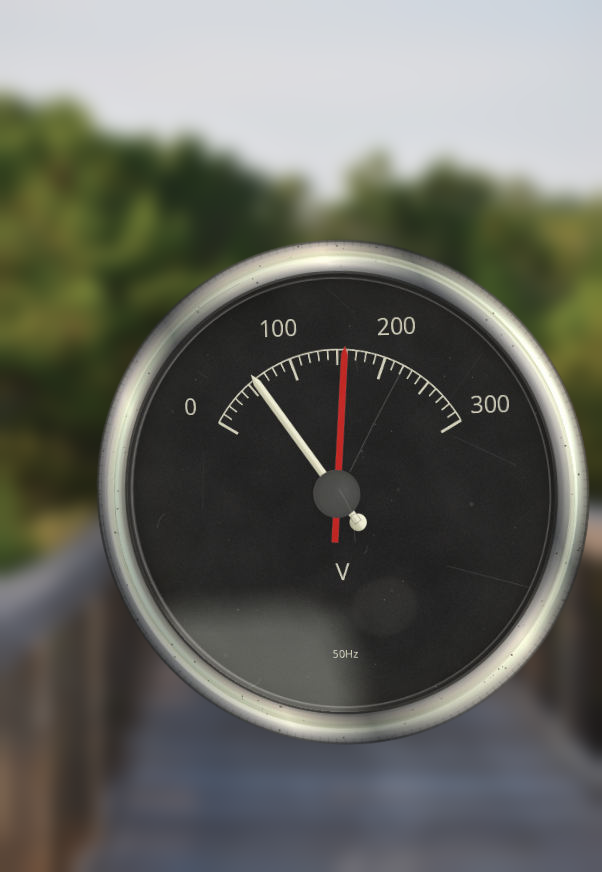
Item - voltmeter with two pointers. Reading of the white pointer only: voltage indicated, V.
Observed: 60 V
